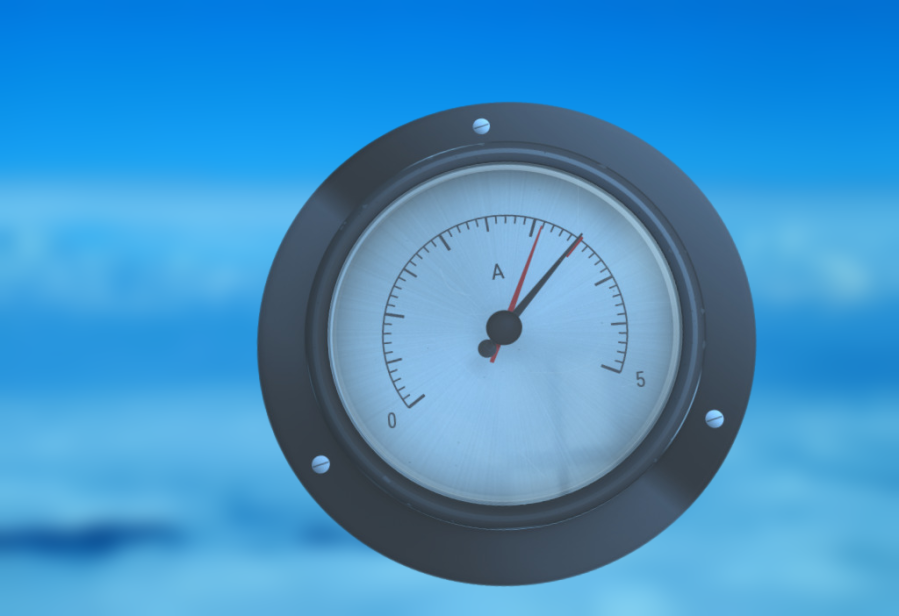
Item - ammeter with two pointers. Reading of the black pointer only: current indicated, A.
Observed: 3.5 A
